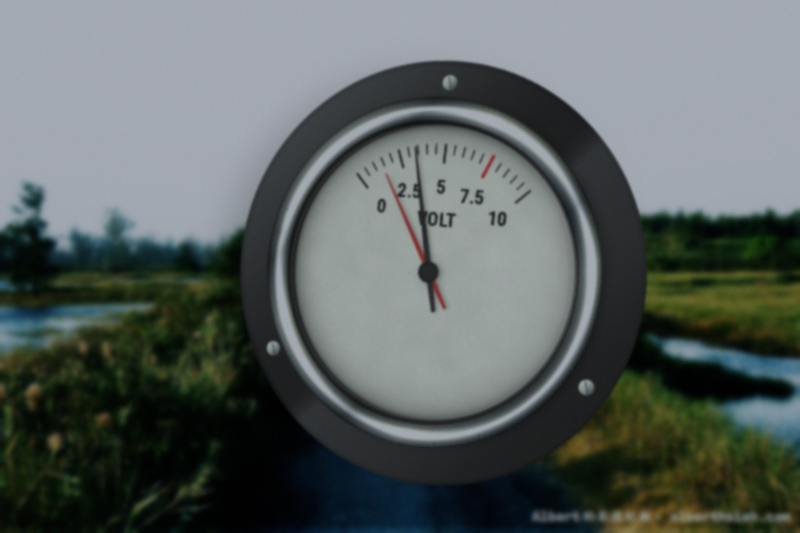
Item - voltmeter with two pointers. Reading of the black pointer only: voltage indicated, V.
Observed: 3.5 V
